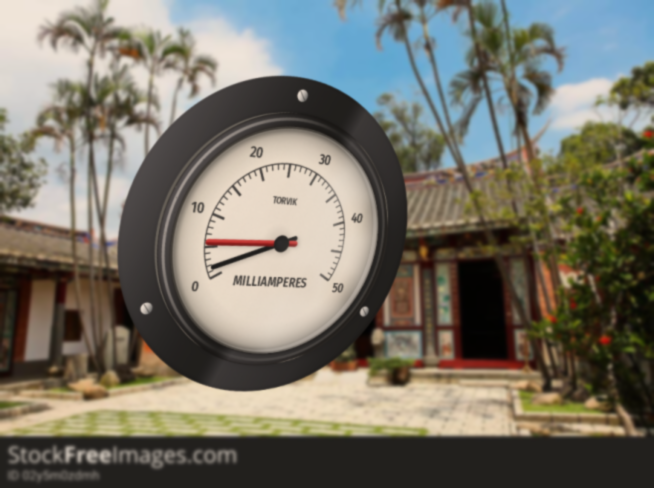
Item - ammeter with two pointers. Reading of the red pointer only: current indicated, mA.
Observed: 6 mA
